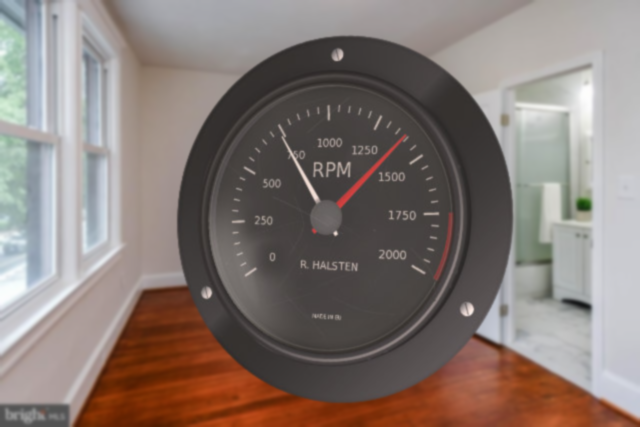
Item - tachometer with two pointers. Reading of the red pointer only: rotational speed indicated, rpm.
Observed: 1400 rpm
